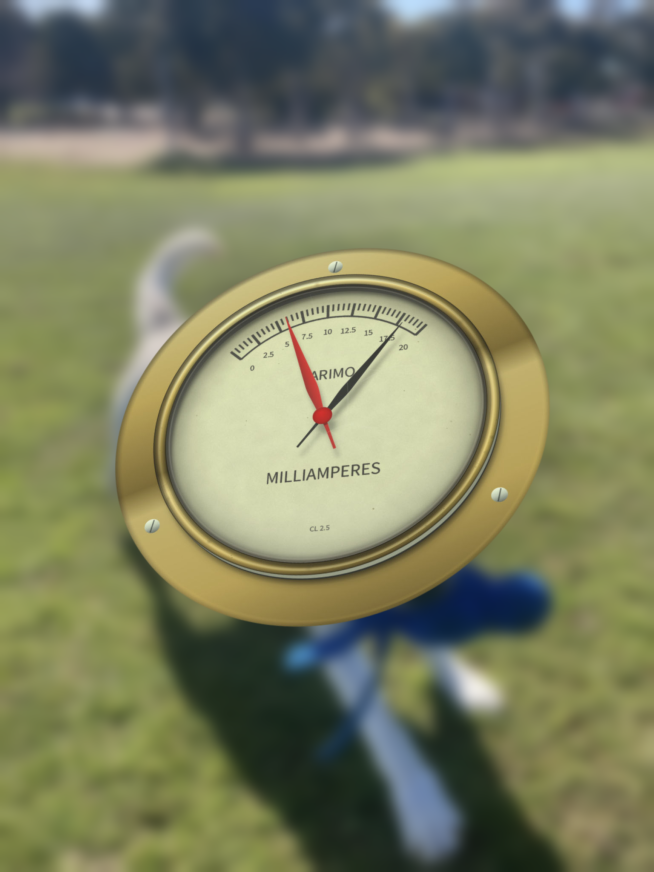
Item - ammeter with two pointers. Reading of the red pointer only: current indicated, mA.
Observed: 6 mA
